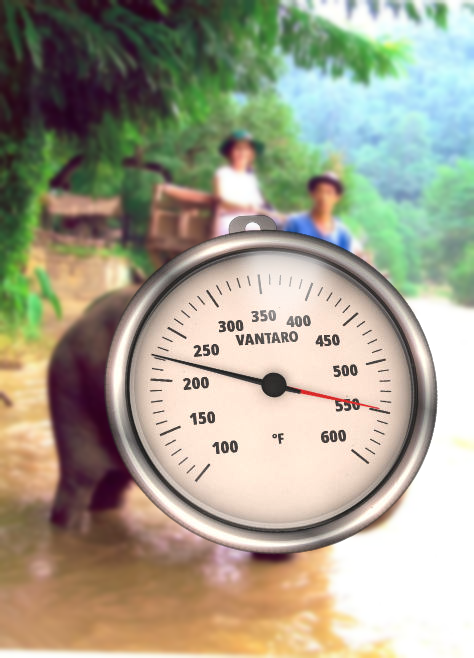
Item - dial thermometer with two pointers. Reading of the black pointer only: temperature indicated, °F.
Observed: 220 °F
